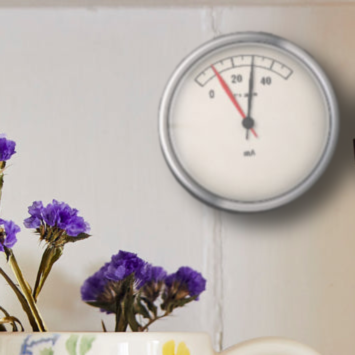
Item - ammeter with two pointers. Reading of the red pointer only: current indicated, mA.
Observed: 10 mA
